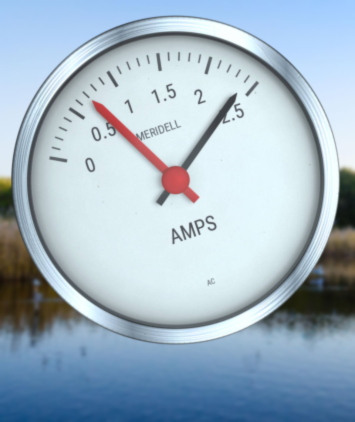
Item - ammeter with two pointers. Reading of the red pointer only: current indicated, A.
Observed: 0.7 A
